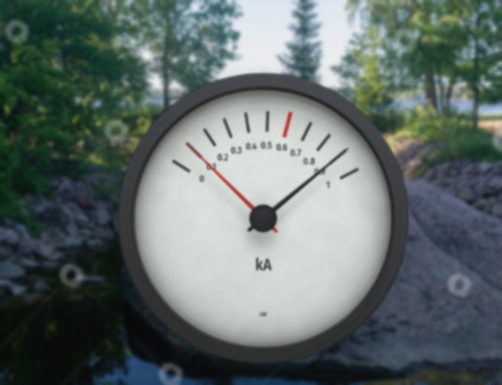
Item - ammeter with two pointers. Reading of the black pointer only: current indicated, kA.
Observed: 0.9 kA
